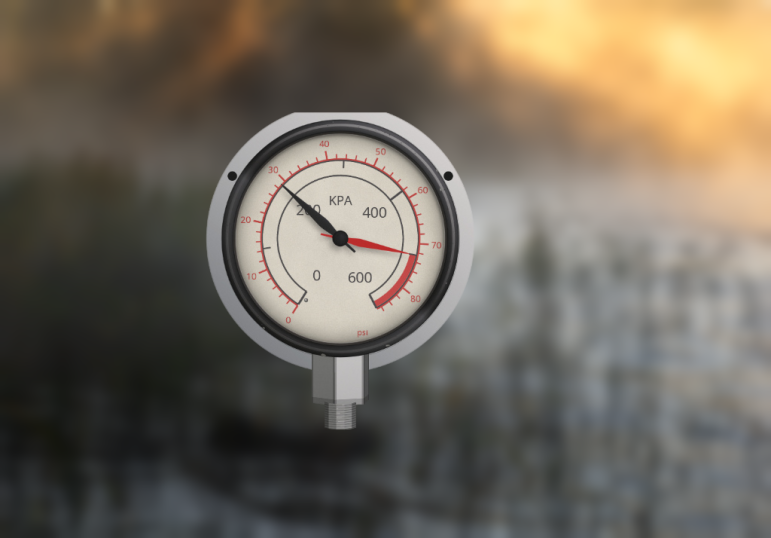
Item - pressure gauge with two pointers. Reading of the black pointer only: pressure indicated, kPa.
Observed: 200 kPa
